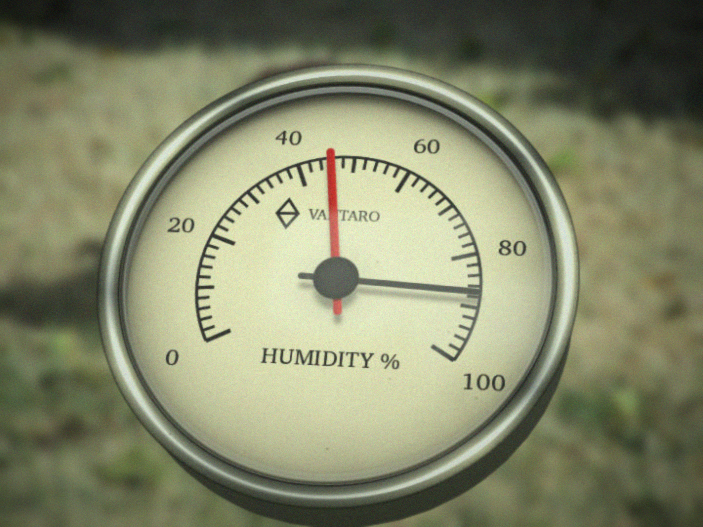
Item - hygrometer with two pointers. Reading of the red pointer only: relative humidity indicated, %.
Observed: 46 %
